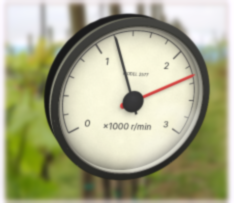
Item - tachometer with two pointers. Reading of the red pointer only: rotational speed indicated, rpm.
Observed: 2300 rpm
